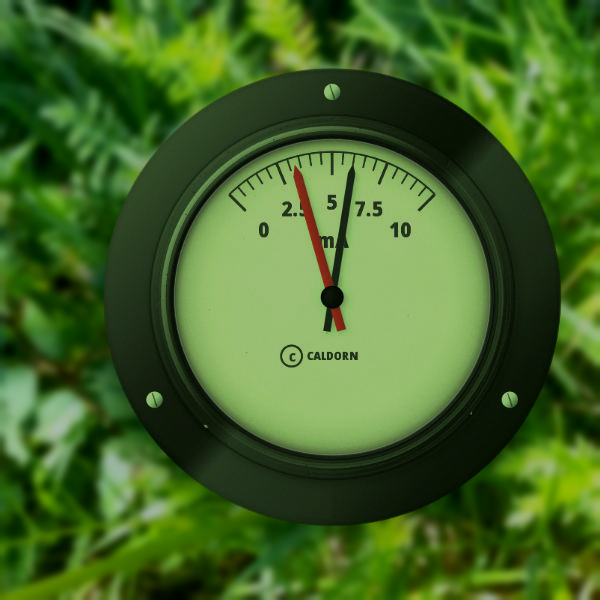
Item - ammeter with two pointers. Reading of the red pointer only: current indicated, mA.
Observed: 3.25 mA
